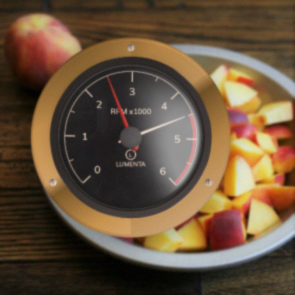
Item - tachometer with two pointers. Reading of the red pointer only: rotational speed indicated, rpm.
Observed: 2500 rpm
